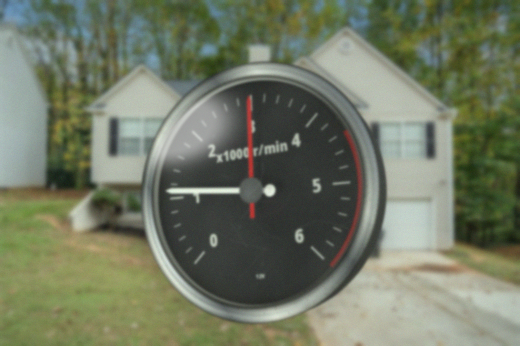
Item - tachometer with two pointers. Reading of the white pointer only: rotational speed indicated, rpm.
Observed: 1100 rpm
